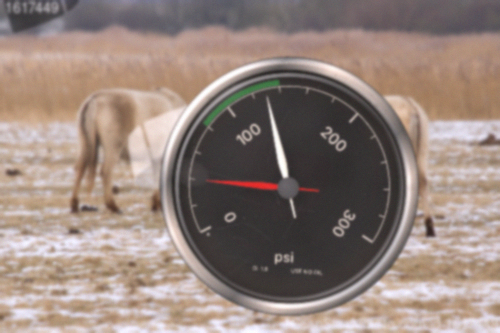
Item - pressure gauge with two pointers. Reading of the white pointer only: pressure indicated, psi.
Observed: 130 psi
